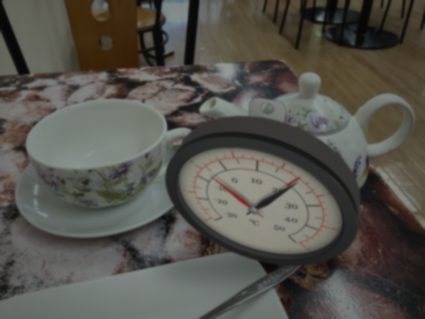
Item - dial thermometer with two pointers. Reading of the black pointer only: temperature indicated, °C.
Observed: 20 °C
